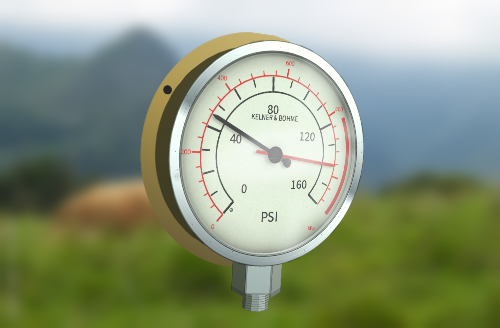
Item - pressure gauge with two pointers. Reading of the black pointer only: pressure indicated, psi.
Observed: 45 psi
